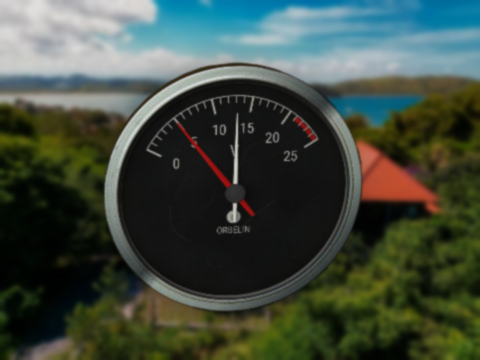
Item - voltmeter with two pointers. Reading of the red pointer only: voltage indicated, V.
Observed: 5 V
